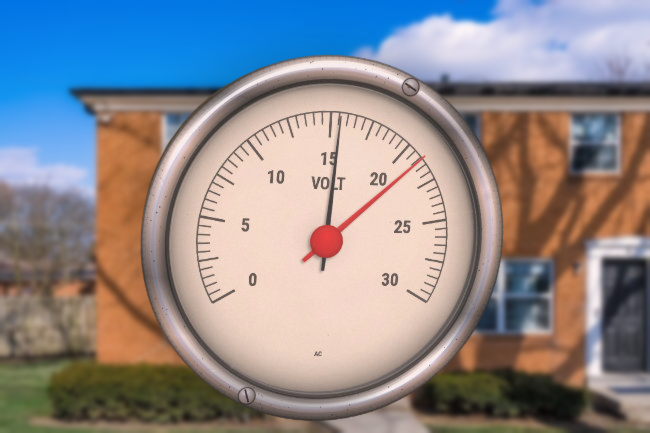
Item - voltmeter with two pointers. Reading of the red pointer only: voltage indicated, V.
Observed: 21 V
